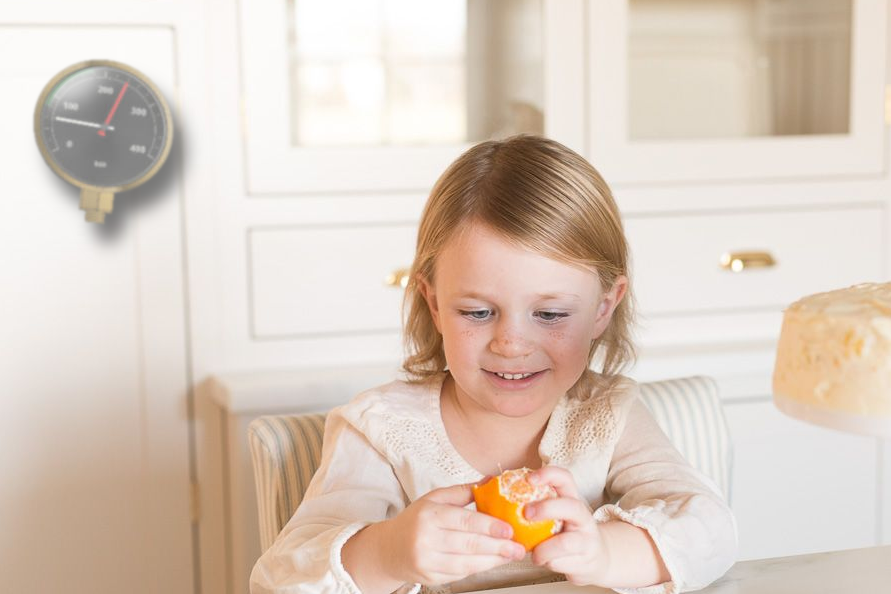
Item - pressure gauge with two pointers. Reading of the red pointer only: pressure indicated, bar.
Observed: 240 bar
